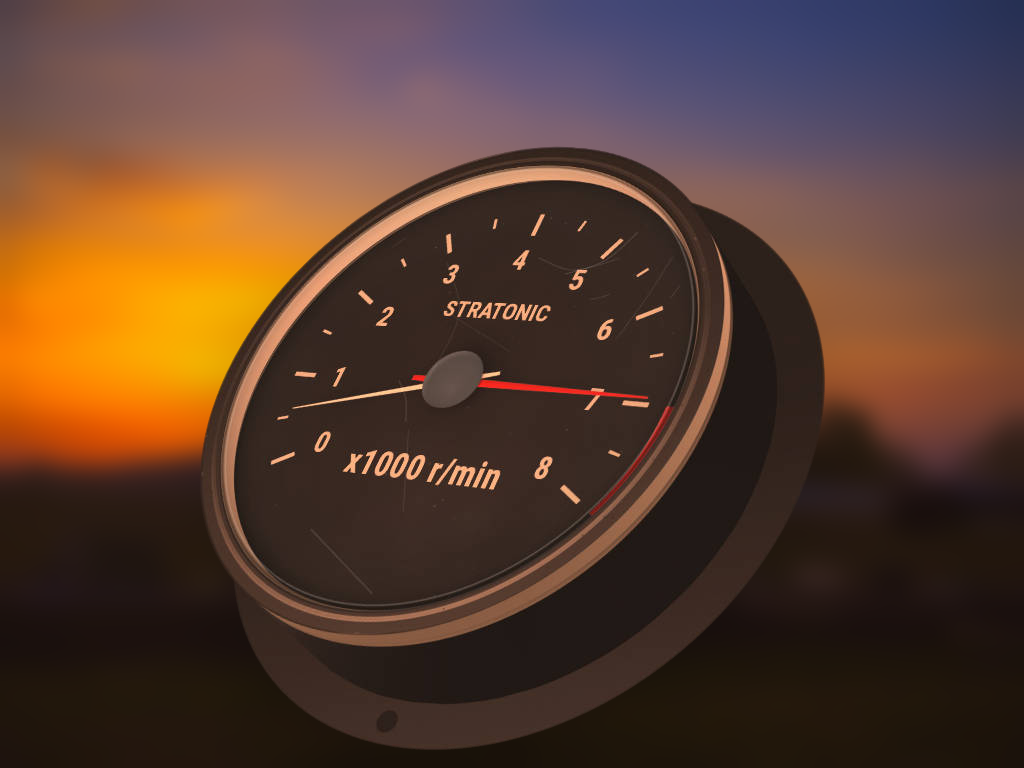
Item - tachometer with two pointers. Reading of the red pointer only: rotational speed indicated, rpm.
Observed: 7000 rpm
